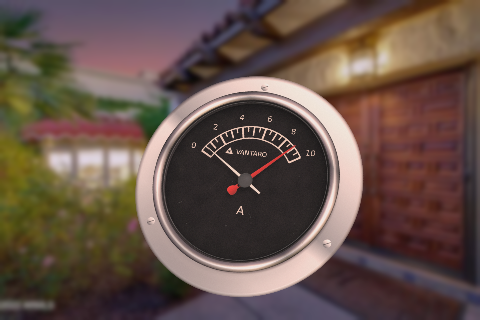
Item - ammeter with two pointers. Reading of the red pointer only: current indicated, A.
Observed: 9 A
